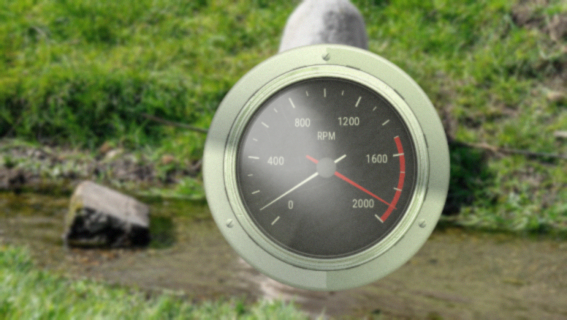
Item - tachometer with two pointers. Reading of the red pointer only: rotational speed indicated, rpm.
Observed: 1900 rpm
